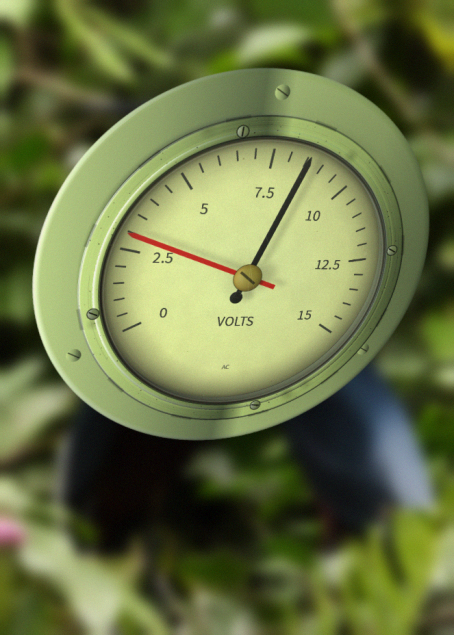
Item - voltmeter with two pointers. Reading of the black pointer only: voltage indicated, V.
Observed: 8.5 V
